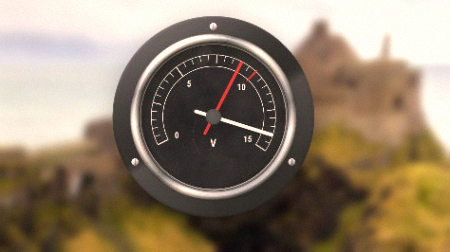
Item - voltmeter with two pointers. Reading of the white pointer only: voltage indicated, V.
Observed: 14 V
